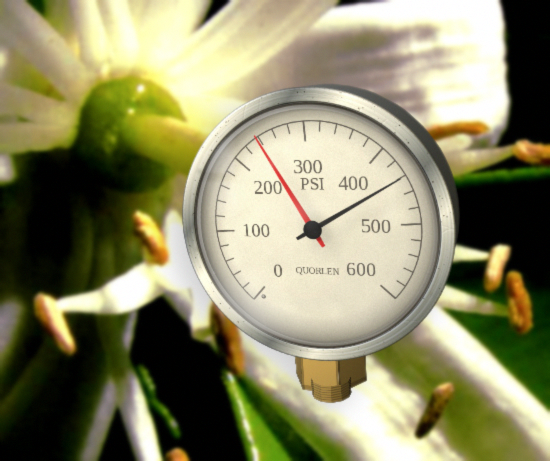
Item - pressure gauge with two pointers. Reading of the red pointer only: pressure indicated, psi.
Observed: 240 psi
